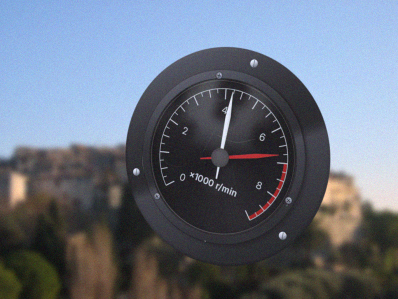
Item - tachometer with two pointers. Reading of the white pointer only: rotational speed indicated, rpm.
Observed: 4250 rpm
